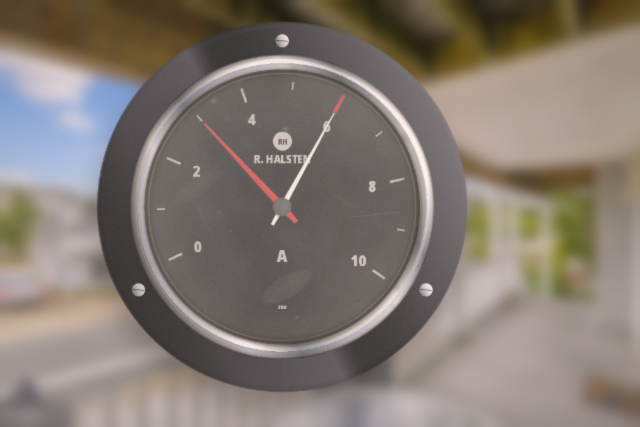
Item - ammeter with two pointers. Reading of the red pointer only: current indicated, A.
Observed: 3 A
